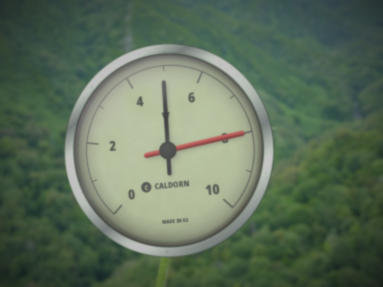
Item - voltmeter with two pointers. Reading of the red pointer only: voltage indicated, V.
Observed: 8 V
